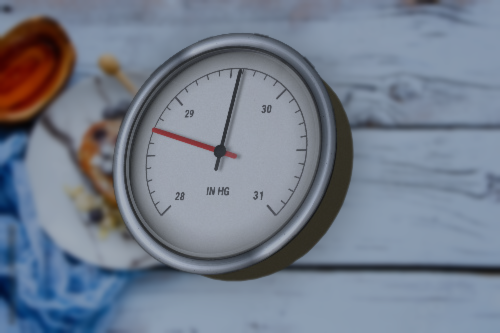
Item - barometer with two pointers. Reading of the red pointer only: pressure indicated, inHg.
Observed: 28.7 inHg
